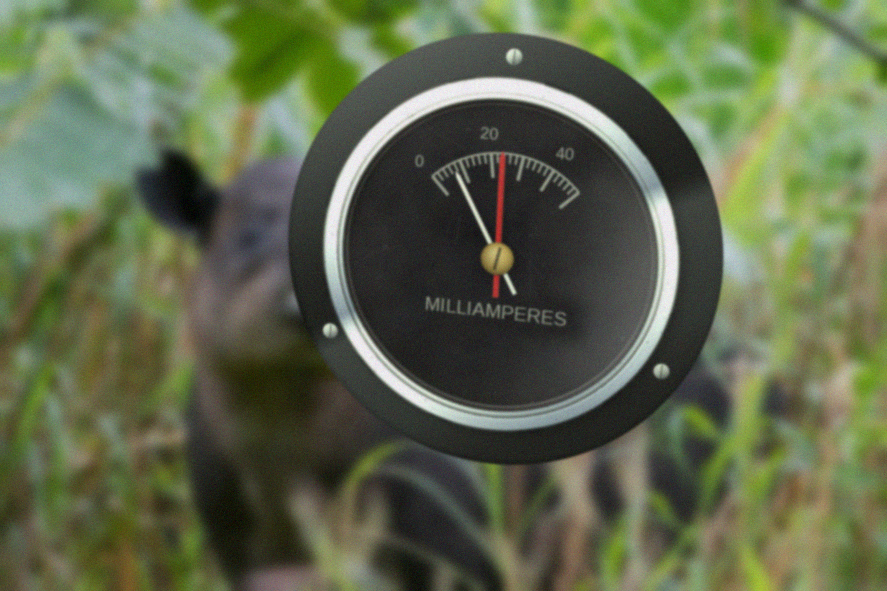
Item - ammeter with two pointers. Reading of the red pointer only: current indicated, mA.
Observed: 24 mA
